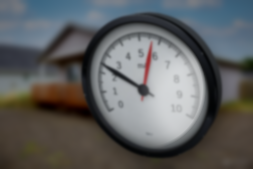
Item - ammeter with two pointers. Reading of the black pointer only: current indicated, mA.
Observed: 2.5 mA
